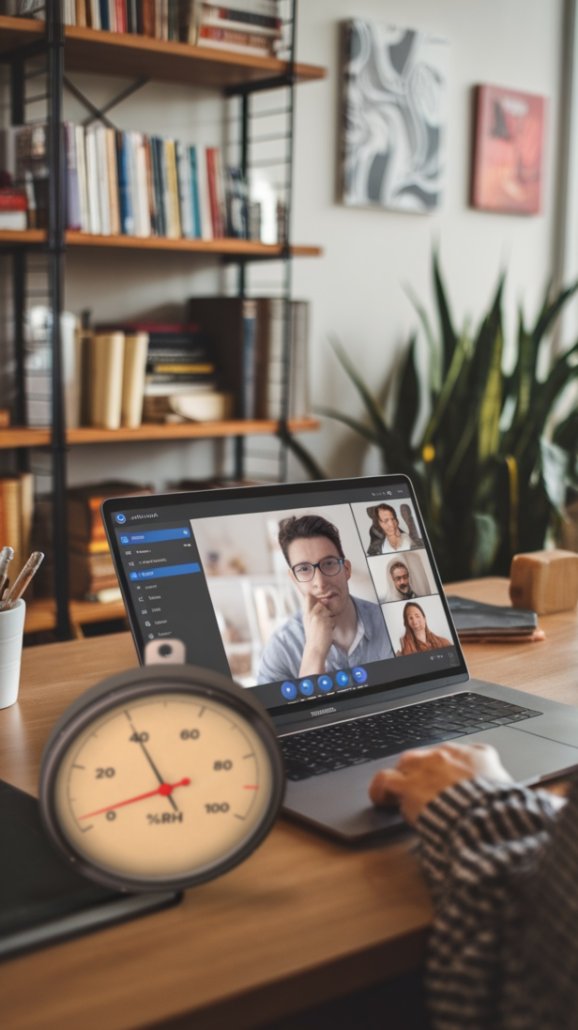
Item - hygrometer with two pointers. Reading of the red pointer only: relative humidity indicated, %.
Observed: 5 %
